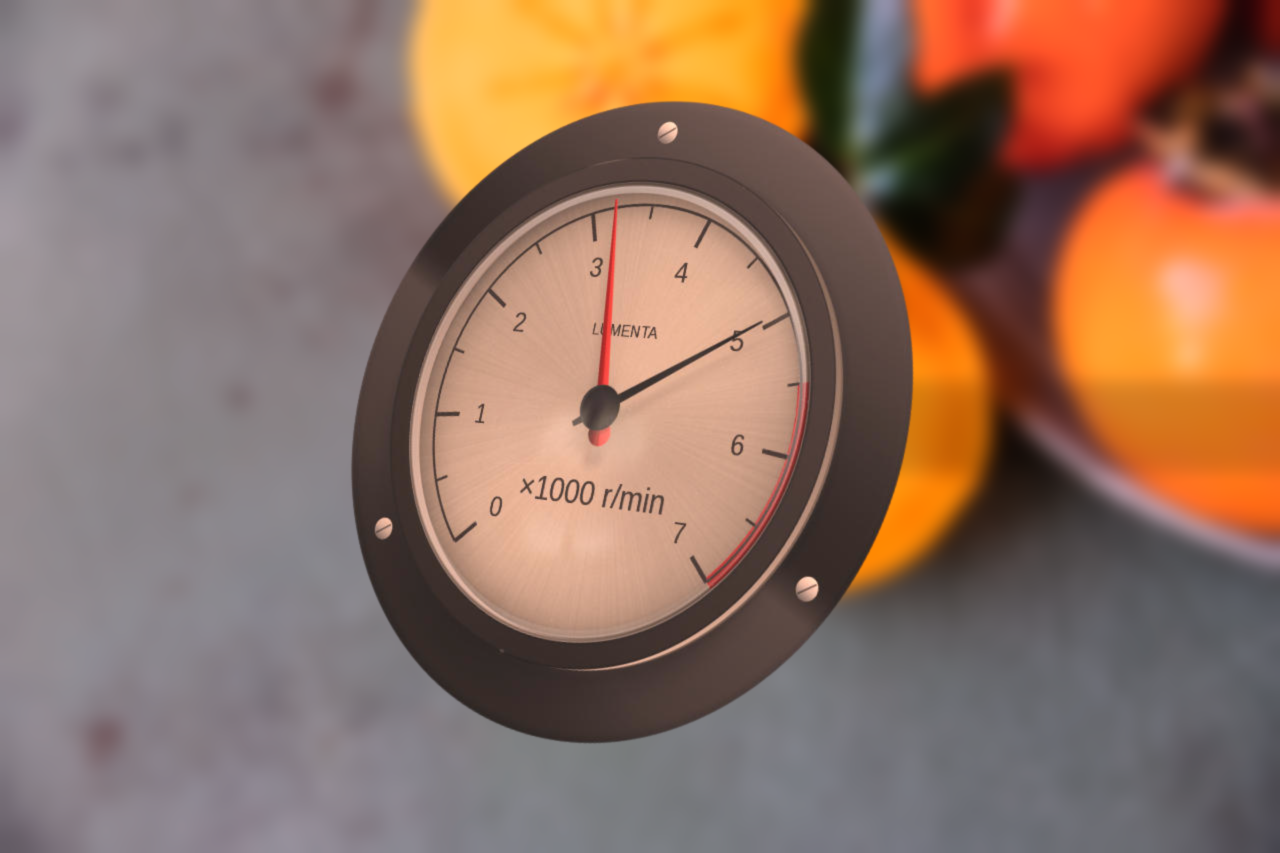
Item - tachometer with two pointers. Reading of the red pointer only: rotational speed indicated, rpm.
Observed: 3250 rpm
